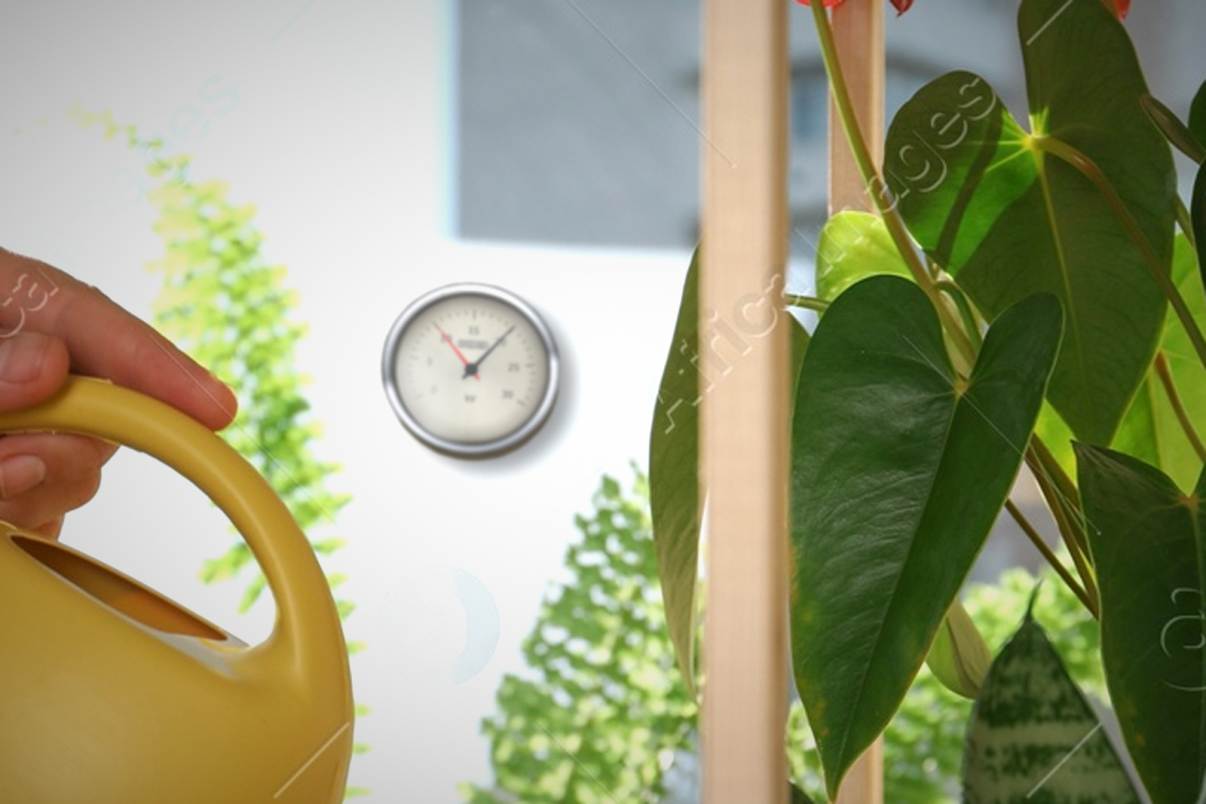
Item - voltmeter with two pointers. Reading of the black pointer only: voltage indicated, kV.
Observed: 20 kV
